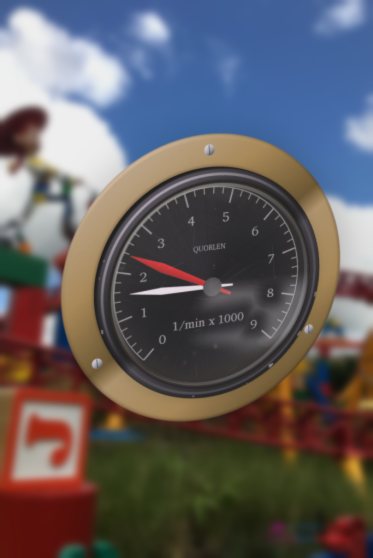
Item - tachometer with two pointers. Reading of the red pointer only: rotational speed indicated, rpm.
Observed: 2400 rpm
